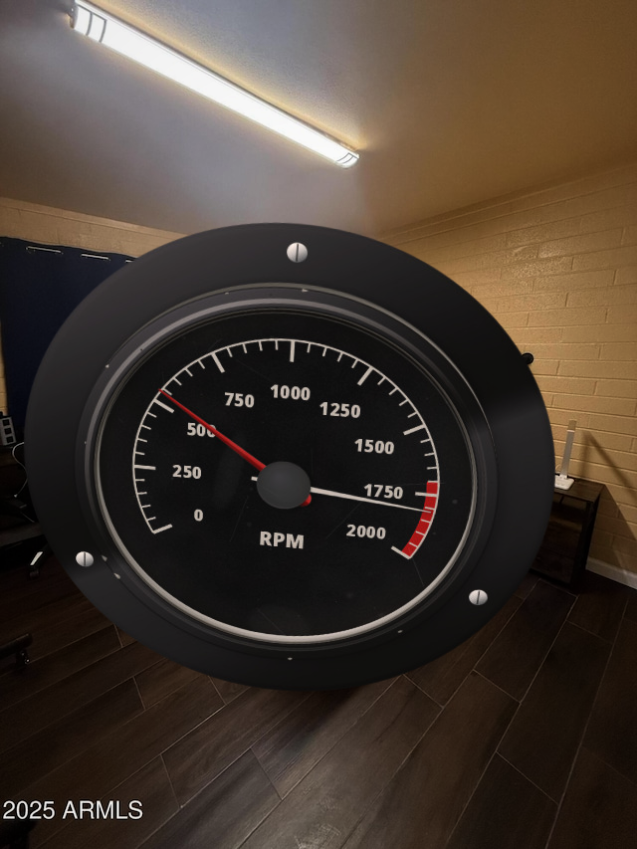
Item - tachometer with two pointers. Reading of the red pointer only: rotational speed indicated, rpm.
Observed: 550 rpm
